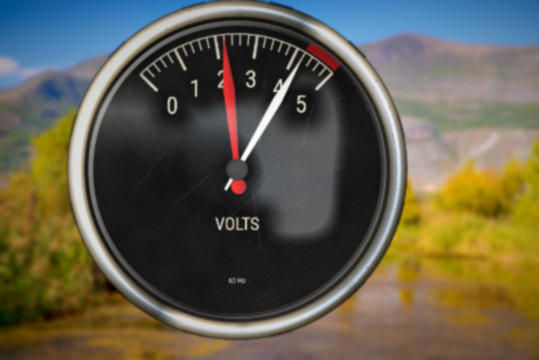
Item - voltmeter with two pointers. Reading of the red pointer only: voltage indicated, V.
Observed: 2.2 V
